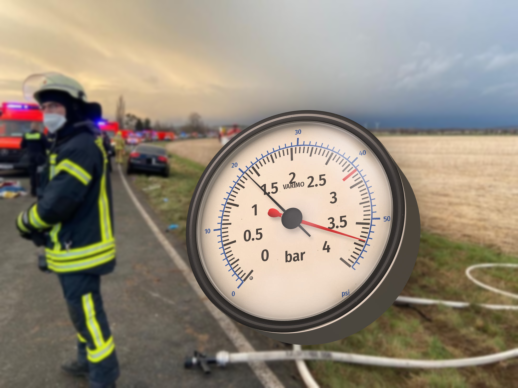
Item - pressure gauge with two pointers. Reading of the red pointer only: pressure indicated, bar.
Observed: 3.7 bar
